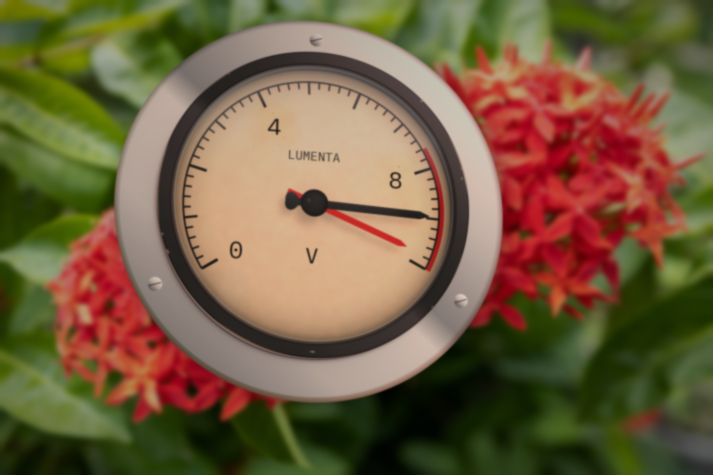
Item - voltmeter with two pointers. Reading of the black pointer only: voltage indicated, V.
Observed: 9 V
